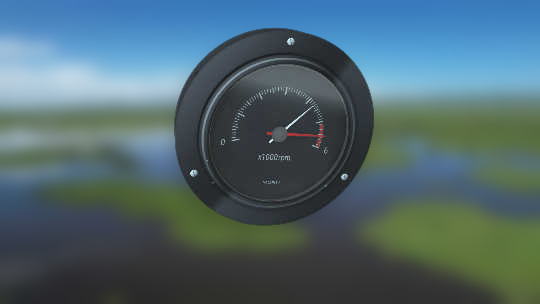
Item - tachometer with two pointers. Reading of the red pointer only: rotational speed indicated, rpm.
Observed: 5500 rpm
